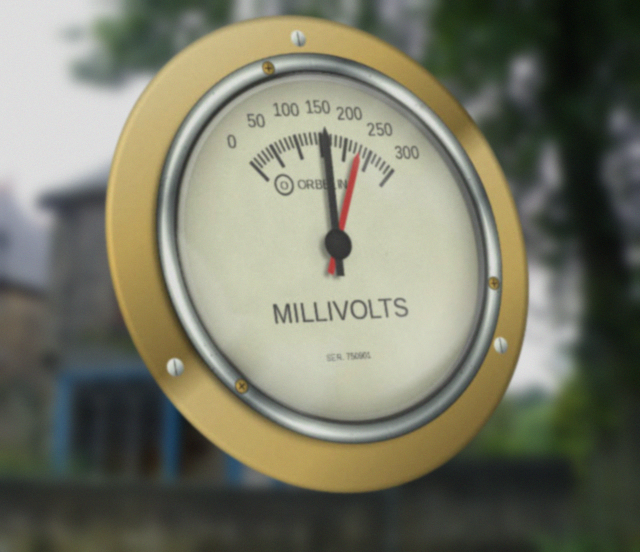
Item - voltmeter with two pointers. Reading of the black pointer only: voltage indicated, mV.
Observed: 150 mV
